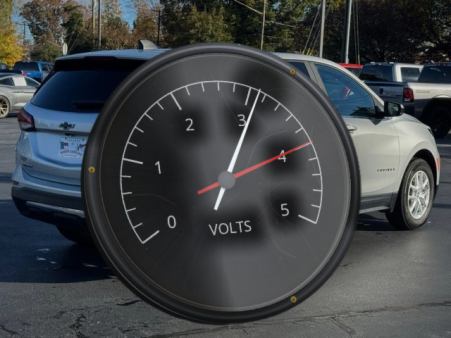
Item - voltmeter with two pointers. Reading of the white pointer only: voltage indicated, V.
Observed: 3.1 V
